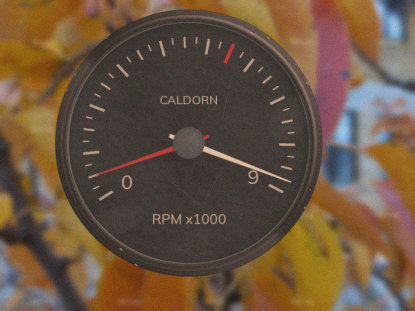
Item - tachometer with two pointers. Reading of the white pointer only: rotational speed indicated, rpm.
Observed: 8750 rpm
